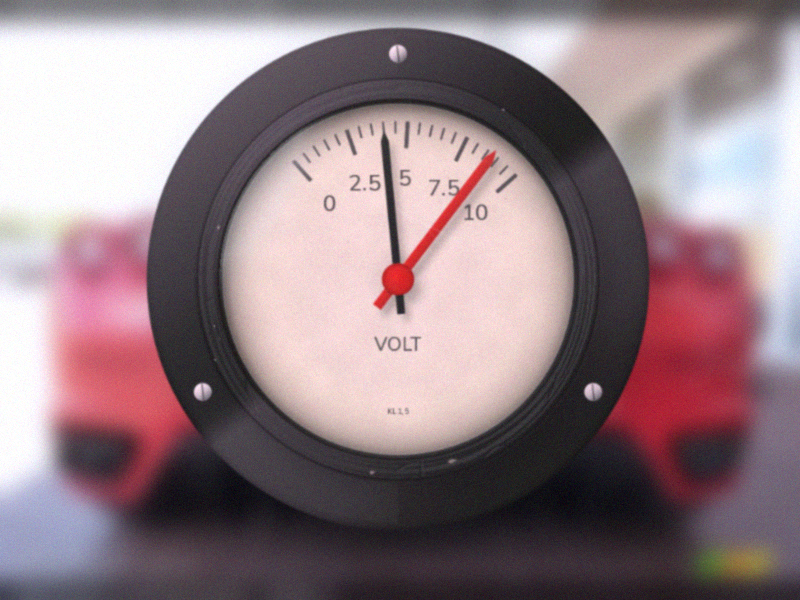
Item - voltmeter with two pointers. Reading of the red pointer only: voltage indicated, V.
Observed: 8.75 V
